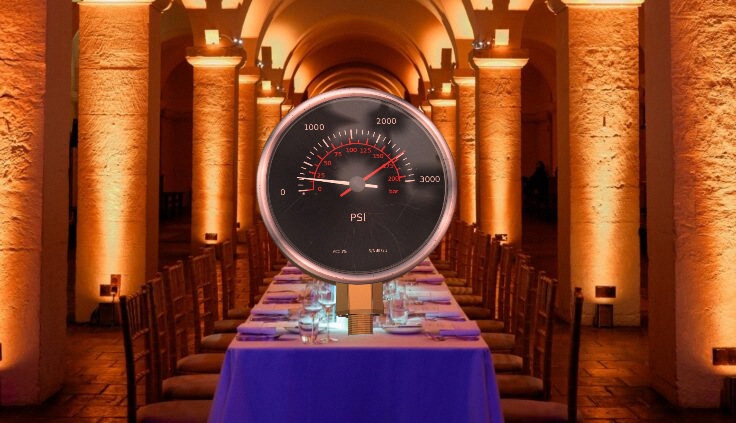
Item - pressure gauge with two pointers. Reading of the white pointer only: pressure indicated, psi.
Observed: 200 psi
